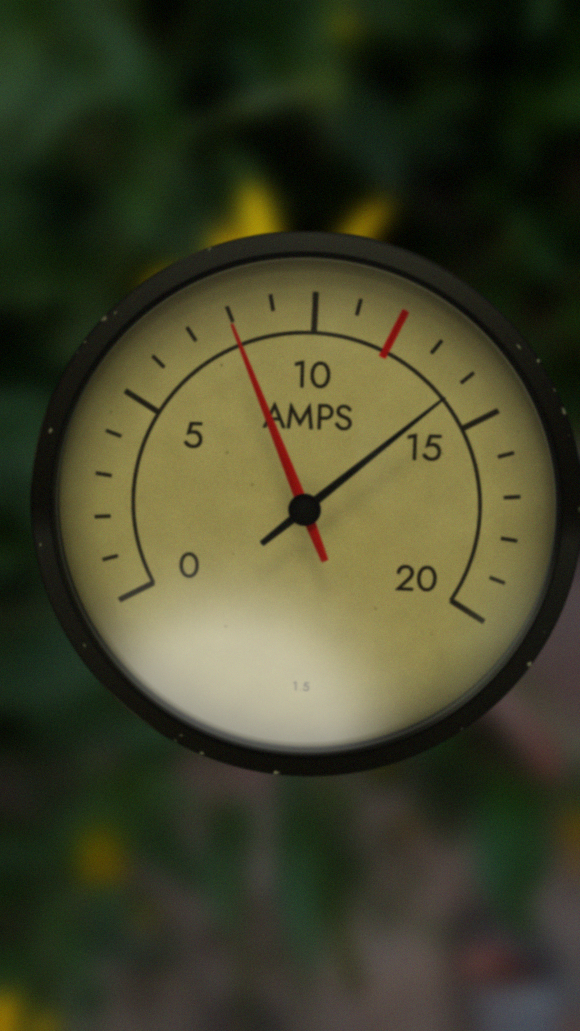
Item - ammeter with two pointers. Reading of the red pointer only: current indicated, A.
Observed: 8 A
